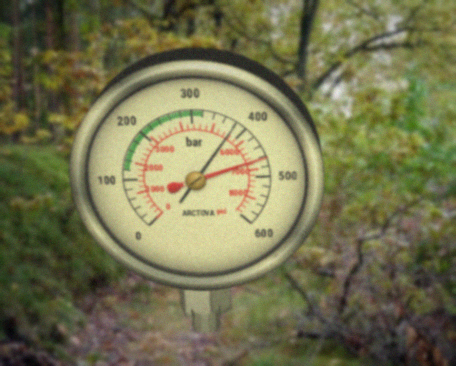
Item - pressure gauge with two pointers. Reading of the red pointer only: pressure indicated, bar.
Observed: 460 bar
